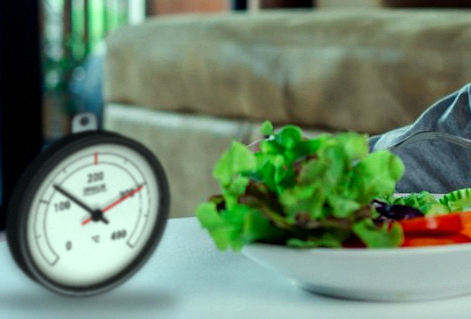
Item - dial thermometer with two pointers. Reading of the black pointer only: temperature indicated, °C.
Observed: 125 °C
